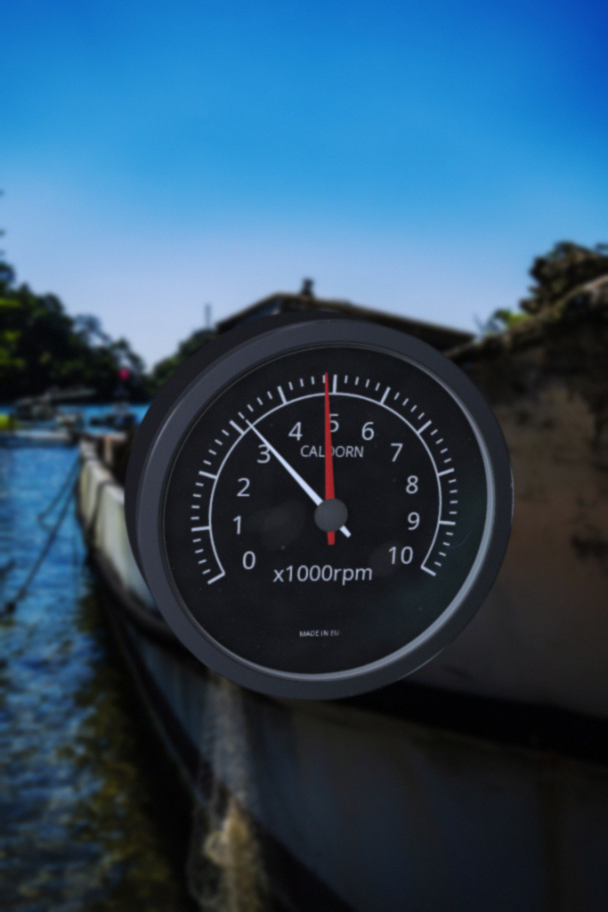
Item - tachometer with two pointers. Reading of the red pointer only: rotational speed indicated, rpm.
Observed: 4800 rpm
